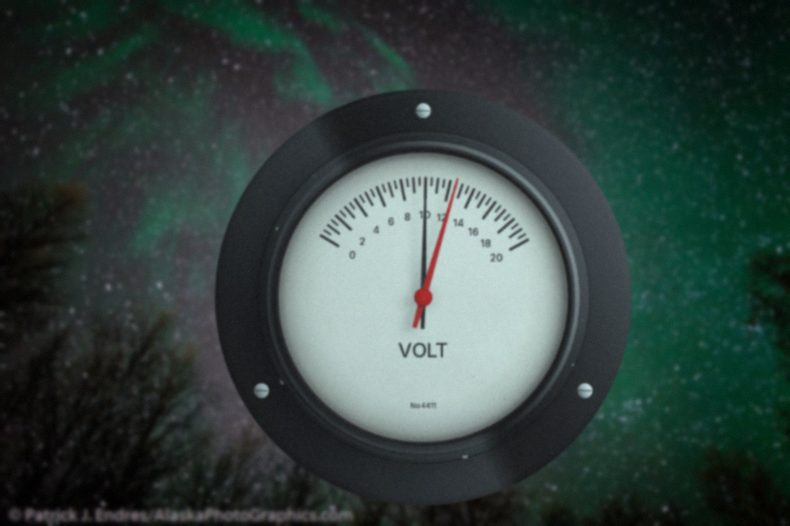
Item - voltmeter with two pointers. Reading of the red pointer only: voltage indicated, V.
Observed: 12.5 V
